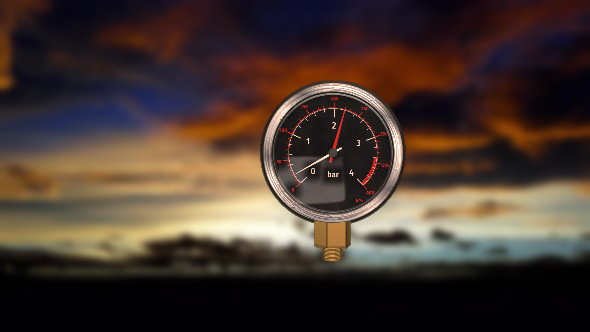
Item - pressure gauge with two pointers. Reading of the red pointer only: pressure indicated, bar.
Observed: 2.2 bar
